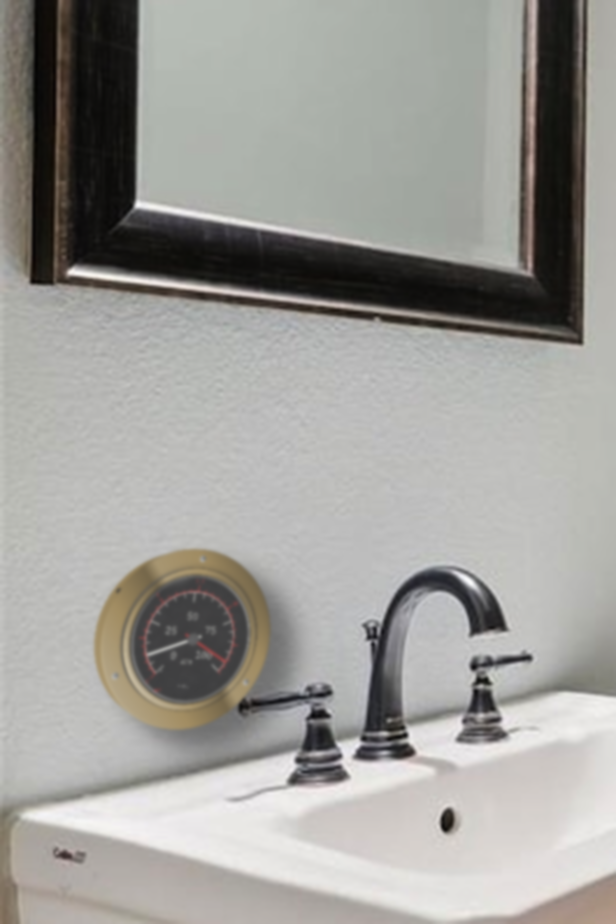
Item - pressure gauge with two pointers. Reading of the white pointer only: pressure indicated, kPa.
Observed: 10 kPa
